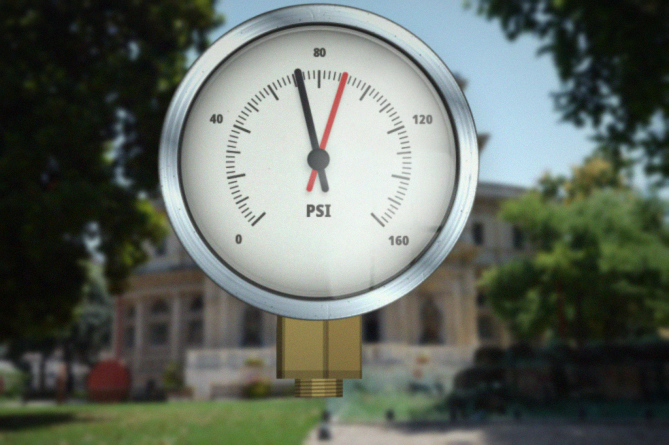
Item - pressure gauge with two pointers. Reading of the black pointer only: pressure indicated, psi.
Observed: 72 psi
